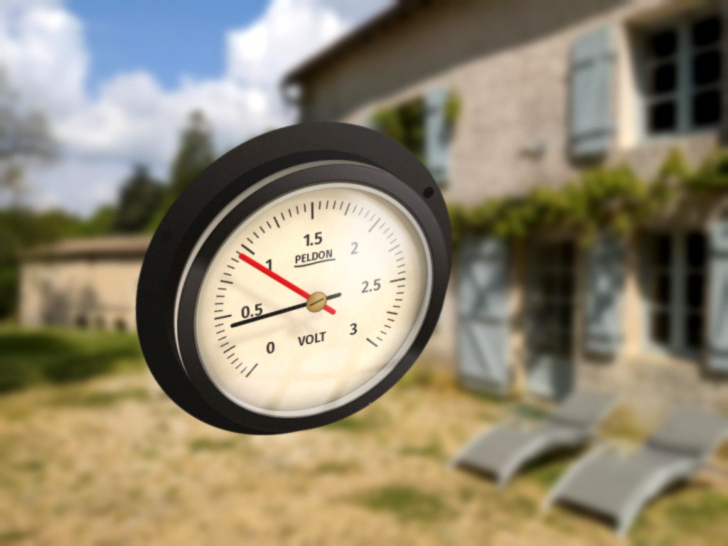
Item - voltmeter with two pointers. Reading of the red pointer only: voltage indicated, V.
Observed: 0.95 V
